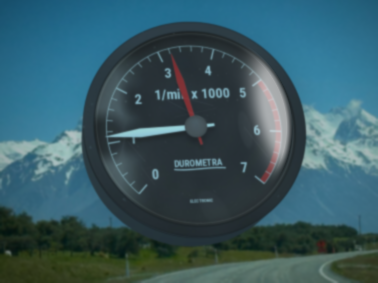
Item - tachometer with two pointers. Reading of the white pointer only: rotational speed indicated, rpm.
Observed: 1100 rpm
